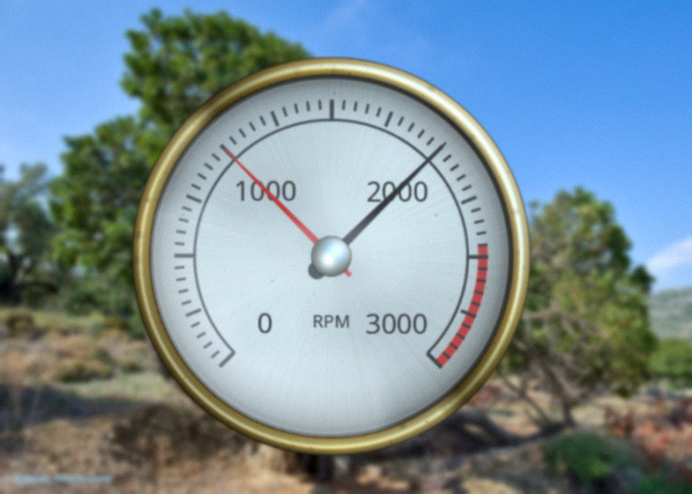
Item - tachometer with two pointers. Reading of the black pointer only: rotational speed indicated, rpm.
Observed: 2000 rpm
